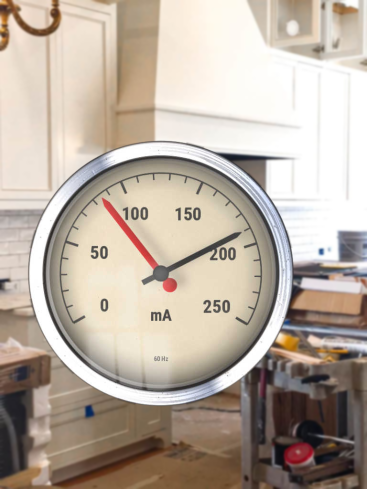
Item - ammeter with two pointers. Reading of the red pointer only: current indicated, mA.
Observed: 85 mA
